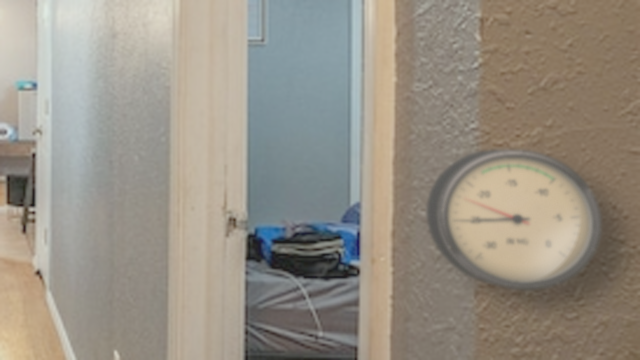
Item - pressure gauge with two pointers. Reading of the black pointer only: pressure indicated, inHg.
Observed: -25 inHg
